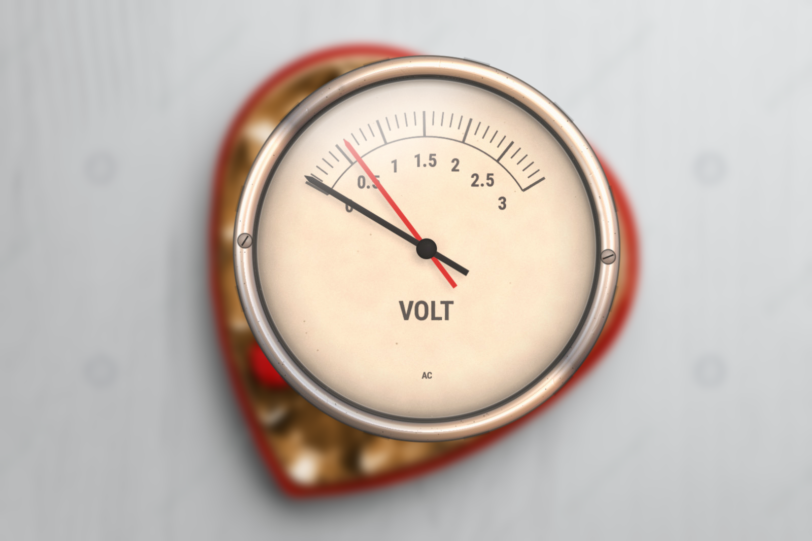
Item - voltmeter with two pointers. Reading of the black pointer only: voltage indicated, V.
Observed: 0.05 V
